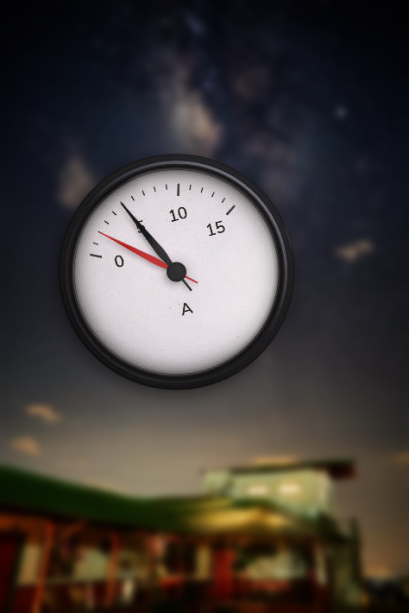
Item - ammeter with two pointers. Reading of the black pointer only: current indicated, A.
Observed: 5 A
